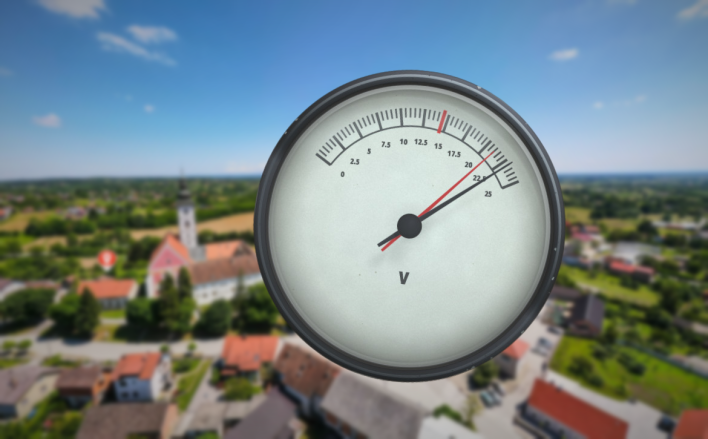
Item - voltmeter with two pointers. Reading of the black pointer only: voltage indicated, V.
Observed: 23 V
